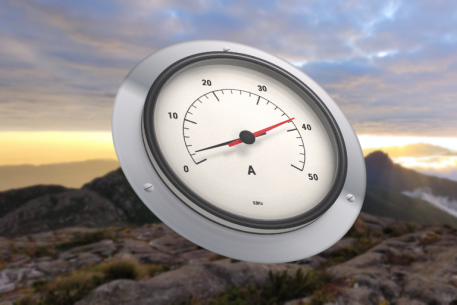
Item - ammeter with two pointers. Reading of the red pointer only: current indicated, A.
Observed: 38 A
